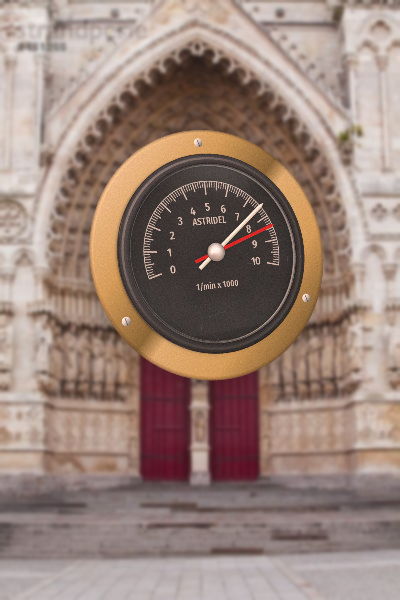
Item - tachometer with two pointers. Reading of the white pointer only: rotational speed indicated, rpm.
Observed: 7500 rpm
